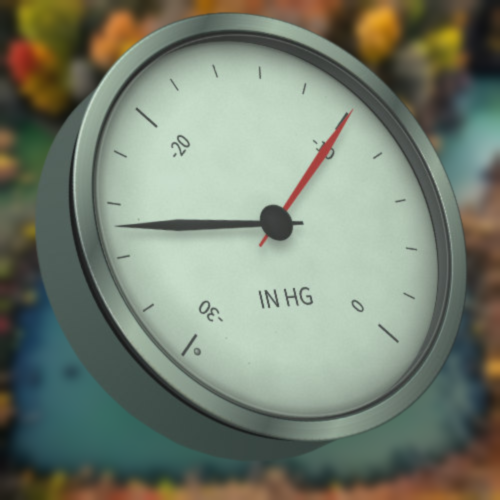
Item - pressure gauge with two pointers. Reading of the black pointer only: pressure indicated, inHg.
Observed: -25 inHg
